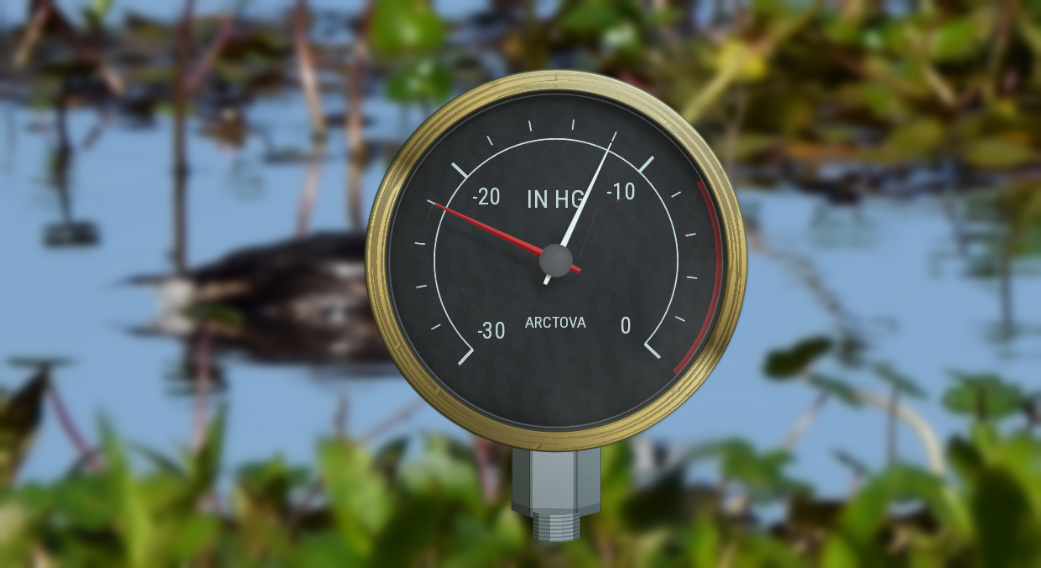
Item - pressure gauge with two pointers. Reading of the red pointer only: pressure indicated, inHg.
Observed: -22 inHg
